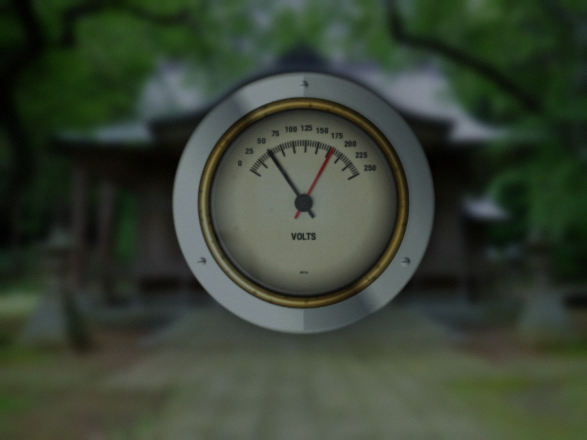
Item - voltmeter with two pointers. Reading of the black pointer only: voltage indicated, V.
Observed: 50 V
